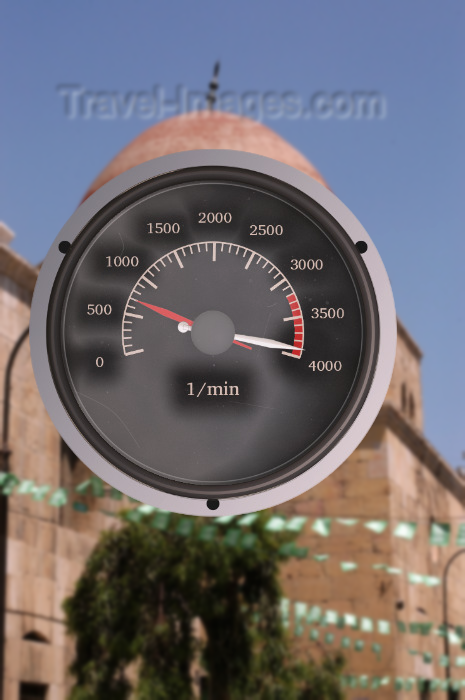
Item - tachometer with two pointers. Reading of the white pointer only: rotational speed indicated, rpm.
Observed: 3900 rpm
